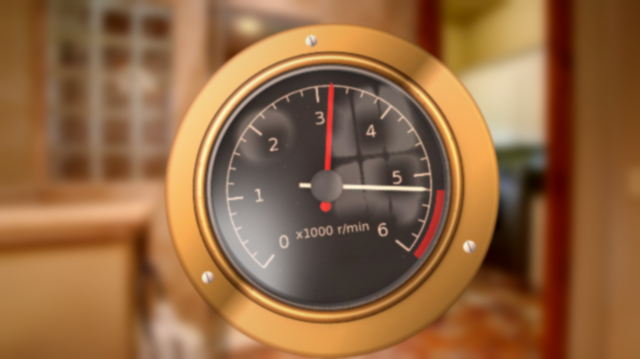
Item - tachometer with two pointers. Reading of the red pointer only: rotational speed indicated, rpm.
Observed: 3200 rpm
